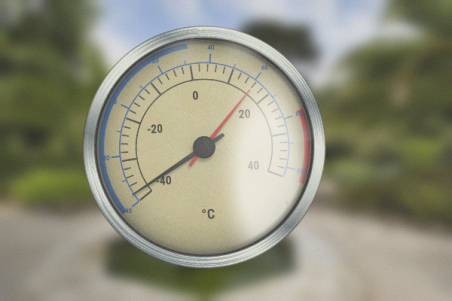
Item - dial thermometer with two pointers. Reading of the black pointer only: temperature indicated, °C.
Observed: -38 °C
